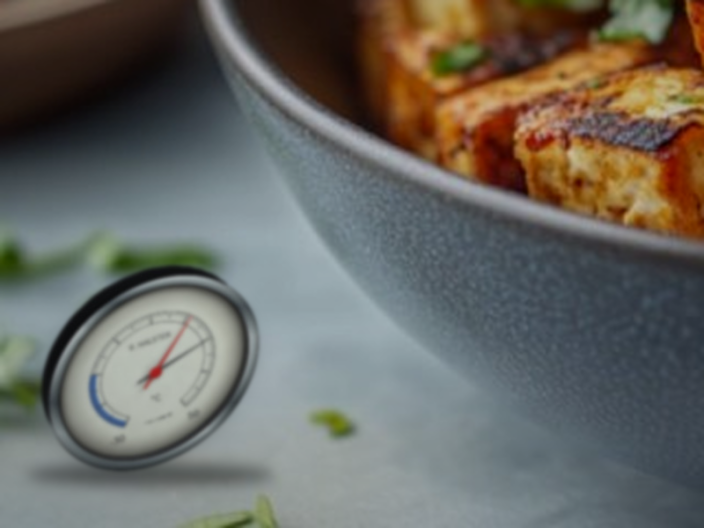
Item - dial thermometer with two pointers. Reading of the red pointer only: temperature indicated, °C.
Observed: 20 °C
